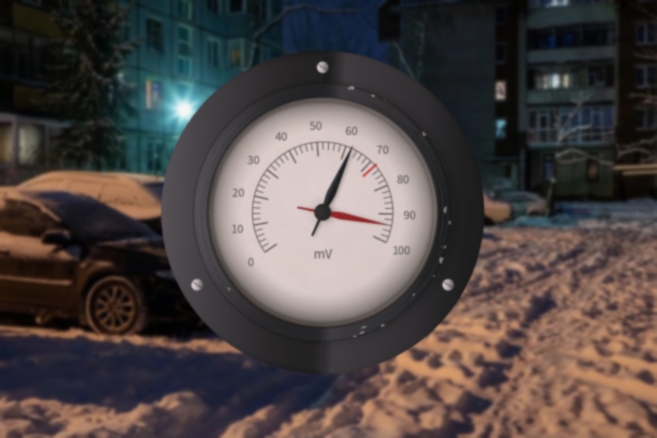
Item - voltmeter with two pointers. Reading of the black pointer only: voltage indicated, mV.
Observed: 62 mV
